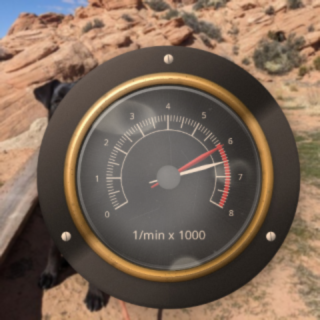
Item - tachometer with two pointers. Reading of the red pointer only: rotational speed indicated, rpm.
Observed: 6000 rpm
